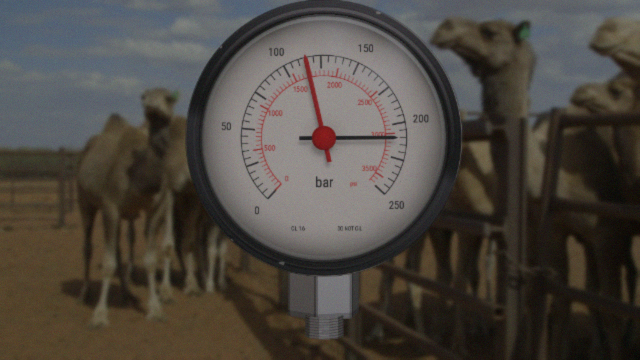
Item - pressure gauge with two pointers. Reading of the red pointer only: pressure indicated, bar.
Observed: 115 bar
